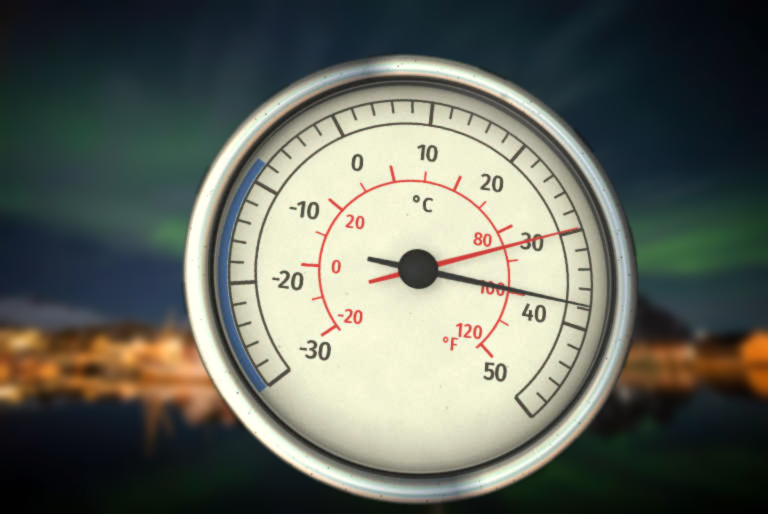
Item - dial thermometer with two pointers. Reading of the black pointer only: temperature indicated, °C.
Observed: 38 °C
